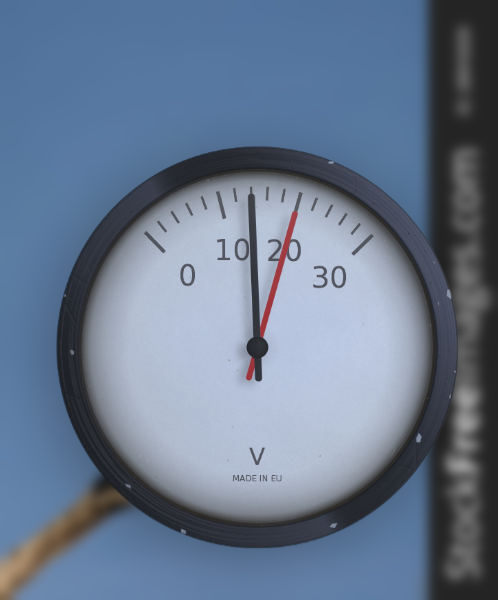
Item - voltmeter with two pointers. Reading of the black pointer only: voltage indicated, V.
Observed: 14 V
